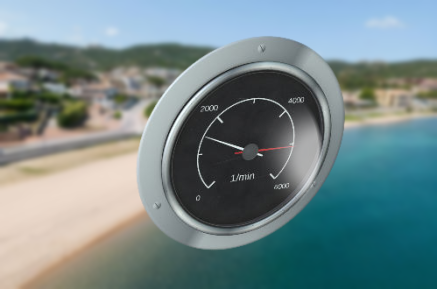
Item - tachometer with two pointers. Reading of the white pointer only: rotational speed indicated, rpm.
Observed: 1500 rpm
